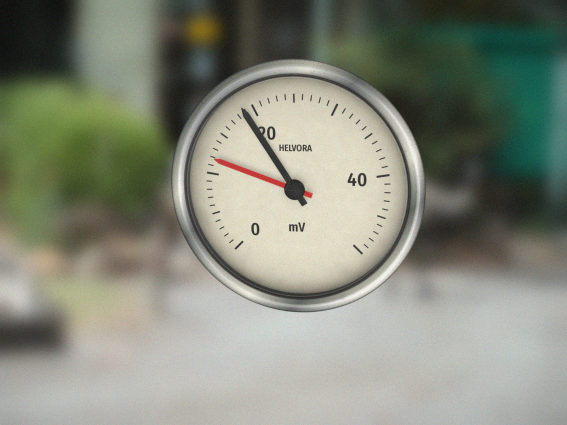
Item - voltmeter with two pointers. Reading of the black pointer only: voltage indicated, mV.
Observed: 19 mV
